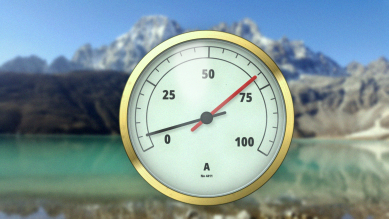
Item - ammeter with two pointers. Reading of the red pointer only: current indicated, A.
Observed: 70 A
